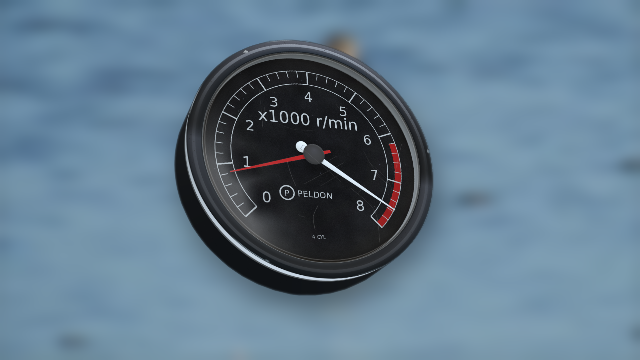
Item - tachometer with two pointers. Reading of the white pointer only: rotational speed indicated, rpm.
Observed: 7600 rpm
